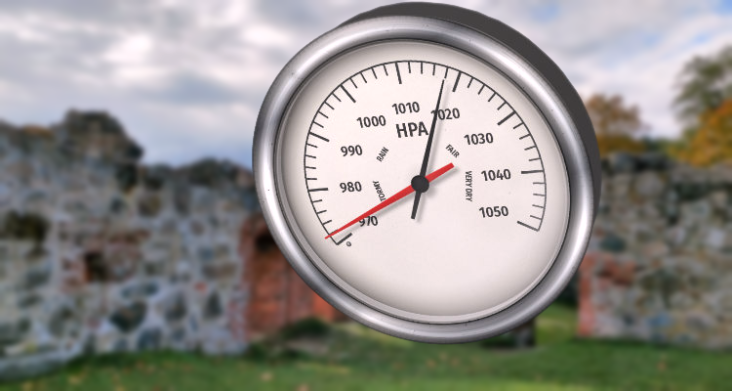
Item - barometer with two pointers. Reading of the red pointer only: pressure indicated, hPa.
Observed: 972 hPa
